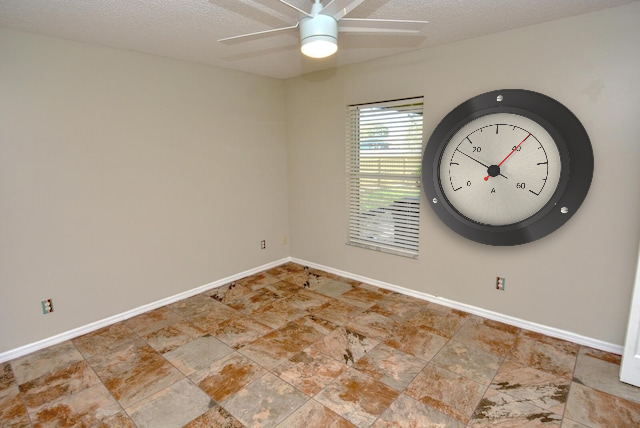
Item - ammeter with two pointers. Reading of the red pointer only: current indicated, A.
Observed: 40 A
